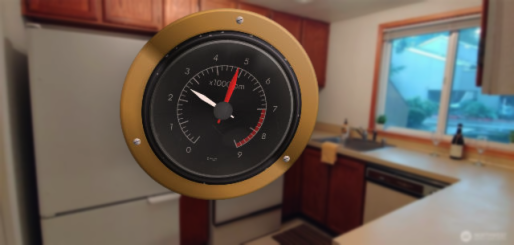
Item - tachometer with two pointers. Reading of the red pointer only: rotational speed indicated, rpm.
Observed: 4800 rpm
